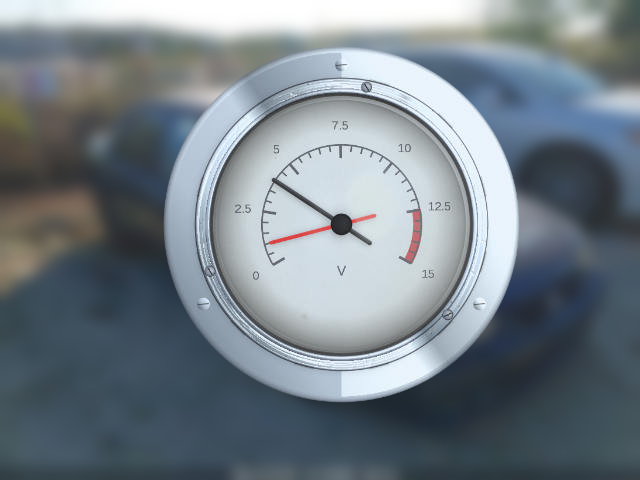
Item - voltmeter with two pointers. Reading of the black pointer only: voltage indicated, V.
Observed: 4 V
